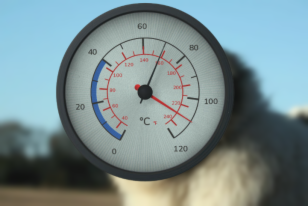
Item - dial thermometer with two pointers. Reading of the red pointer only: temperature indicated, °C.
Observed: 110 °C
